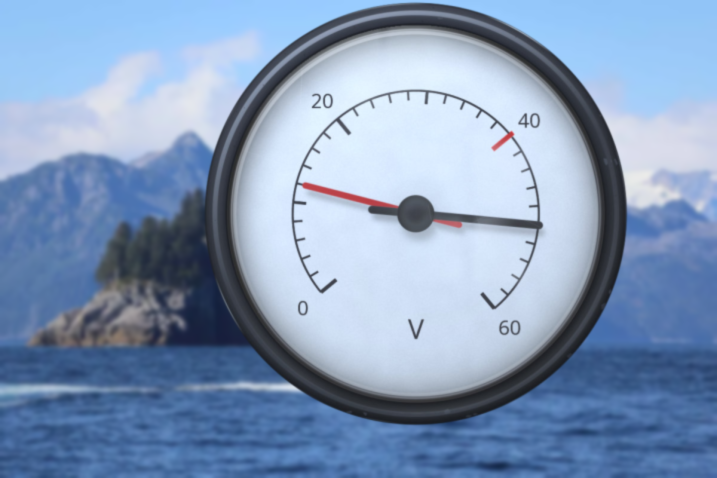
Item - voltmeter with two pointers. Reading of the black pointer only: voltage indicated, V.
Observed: 50 V
